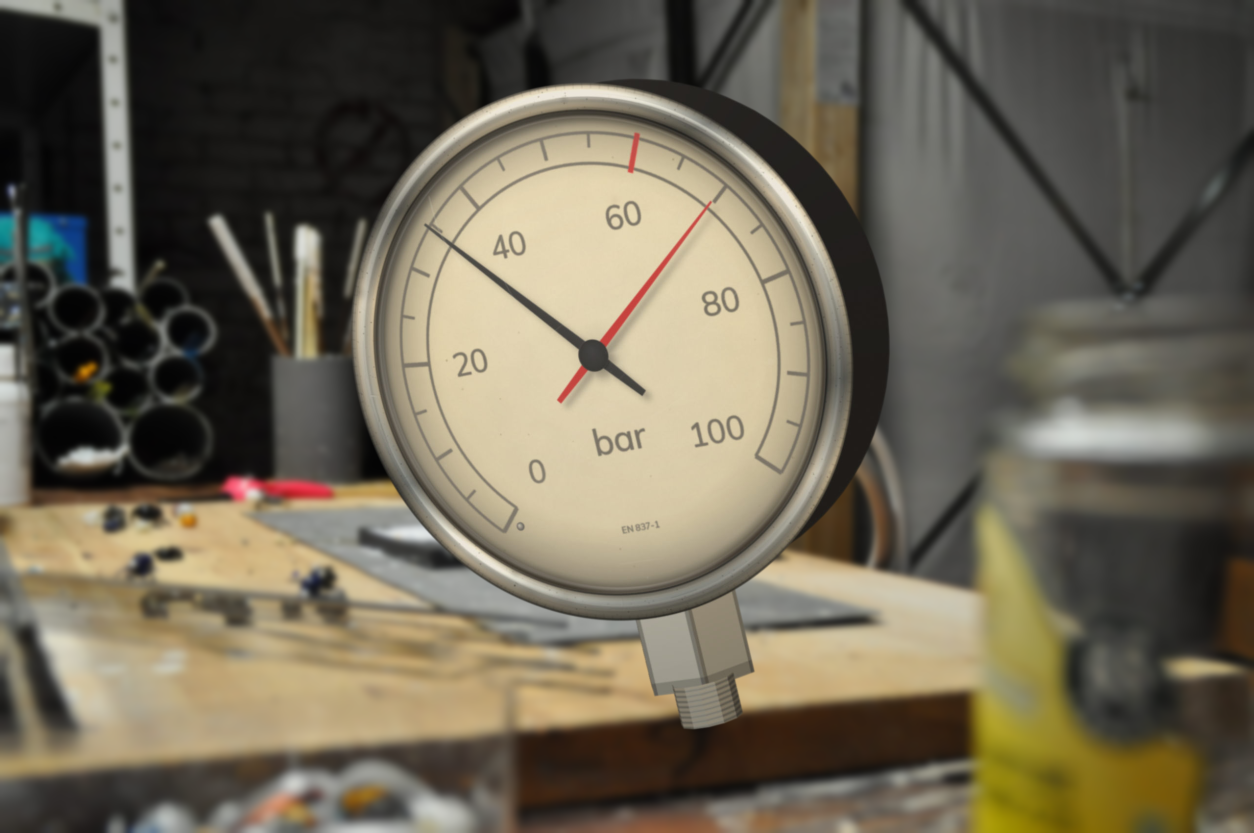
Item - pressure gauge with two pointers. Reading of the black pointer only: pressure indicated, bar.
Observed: 35 bar
